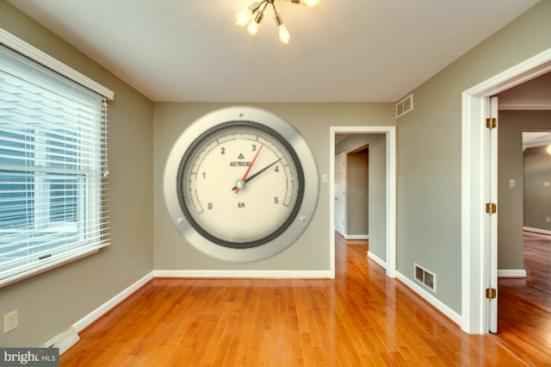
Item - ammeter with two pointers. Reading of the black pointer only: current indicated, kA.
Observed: 3.8 kA
